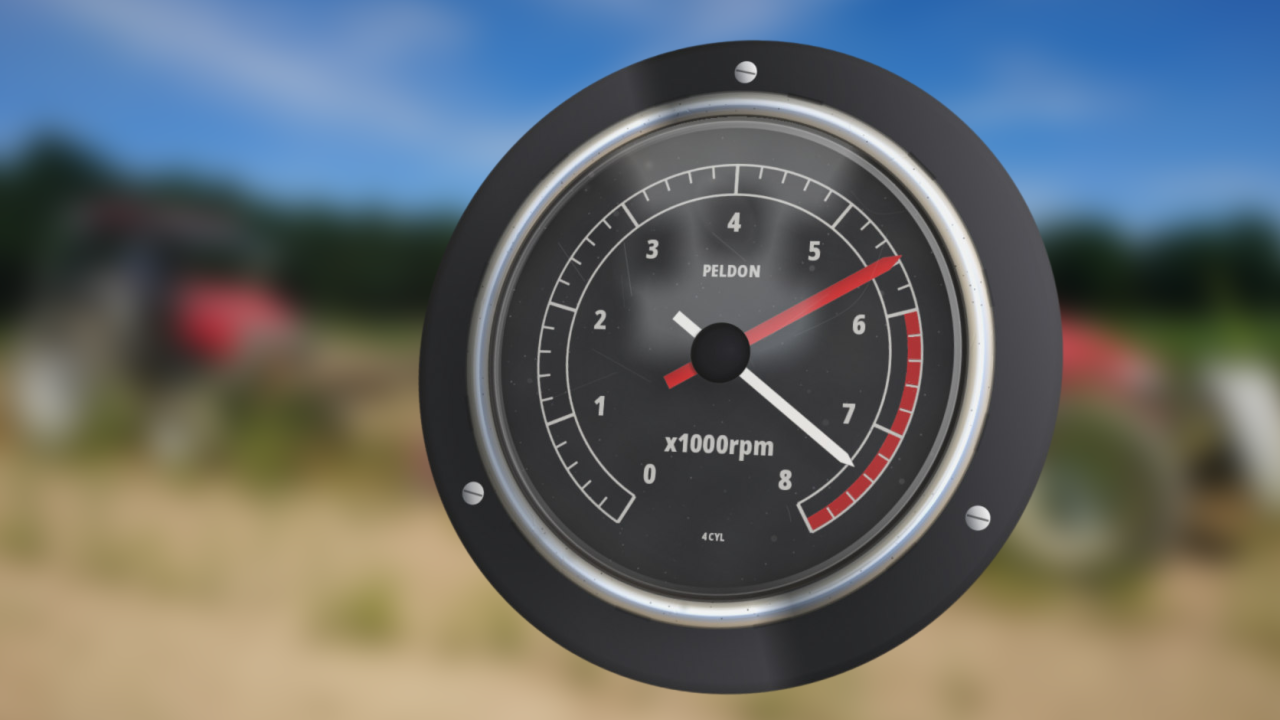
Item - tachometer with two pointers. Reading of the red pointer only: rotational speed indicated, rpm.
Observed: 5600 rpm
